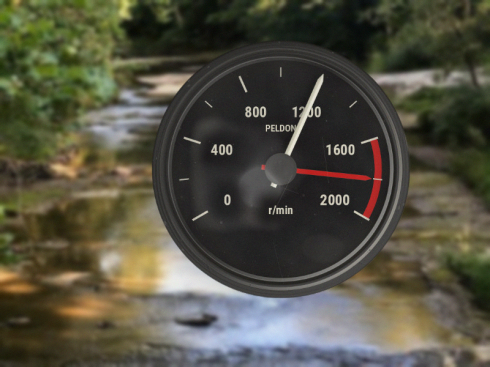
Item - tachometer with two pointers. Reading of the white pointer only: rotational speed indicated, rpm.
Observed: 1200 rpm
